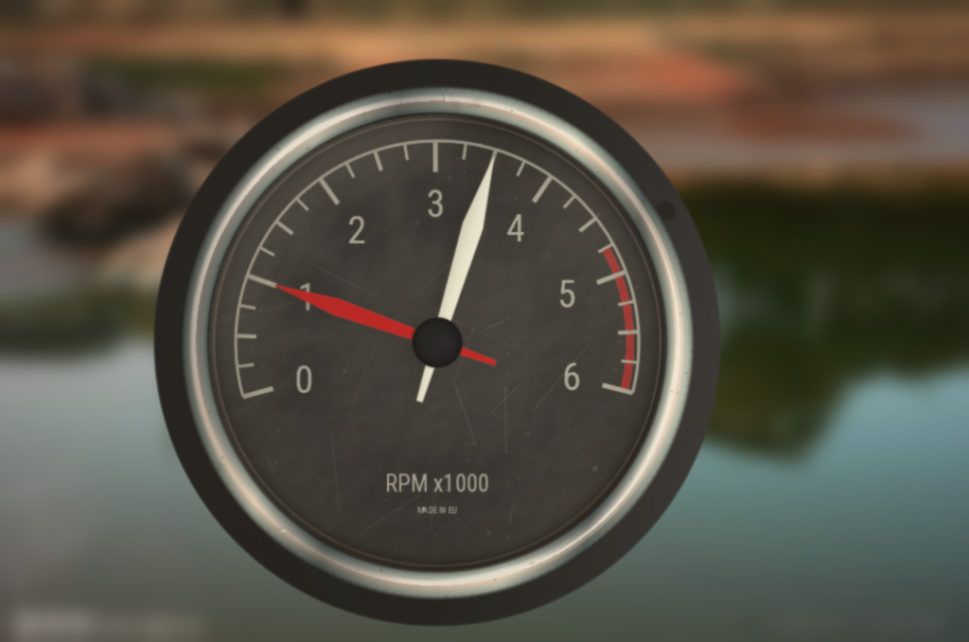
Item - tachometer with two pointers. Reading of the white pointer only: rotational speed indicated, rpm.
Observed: 3500 rpm
